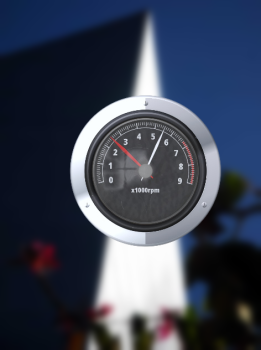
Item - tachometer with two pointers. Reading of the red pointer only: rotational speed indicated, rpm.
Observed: 2500 rpm
